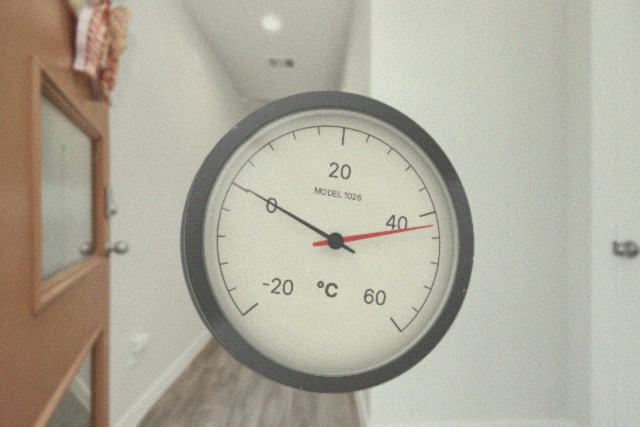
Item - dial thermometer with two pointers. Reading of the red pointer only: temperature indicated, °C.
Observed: 42 °C
